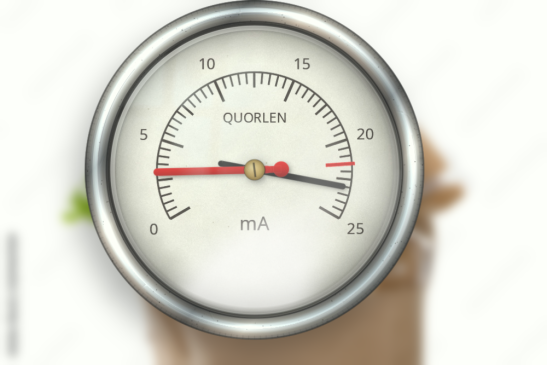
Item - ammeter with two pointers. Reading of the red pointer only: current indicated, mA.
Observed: 3 mA
